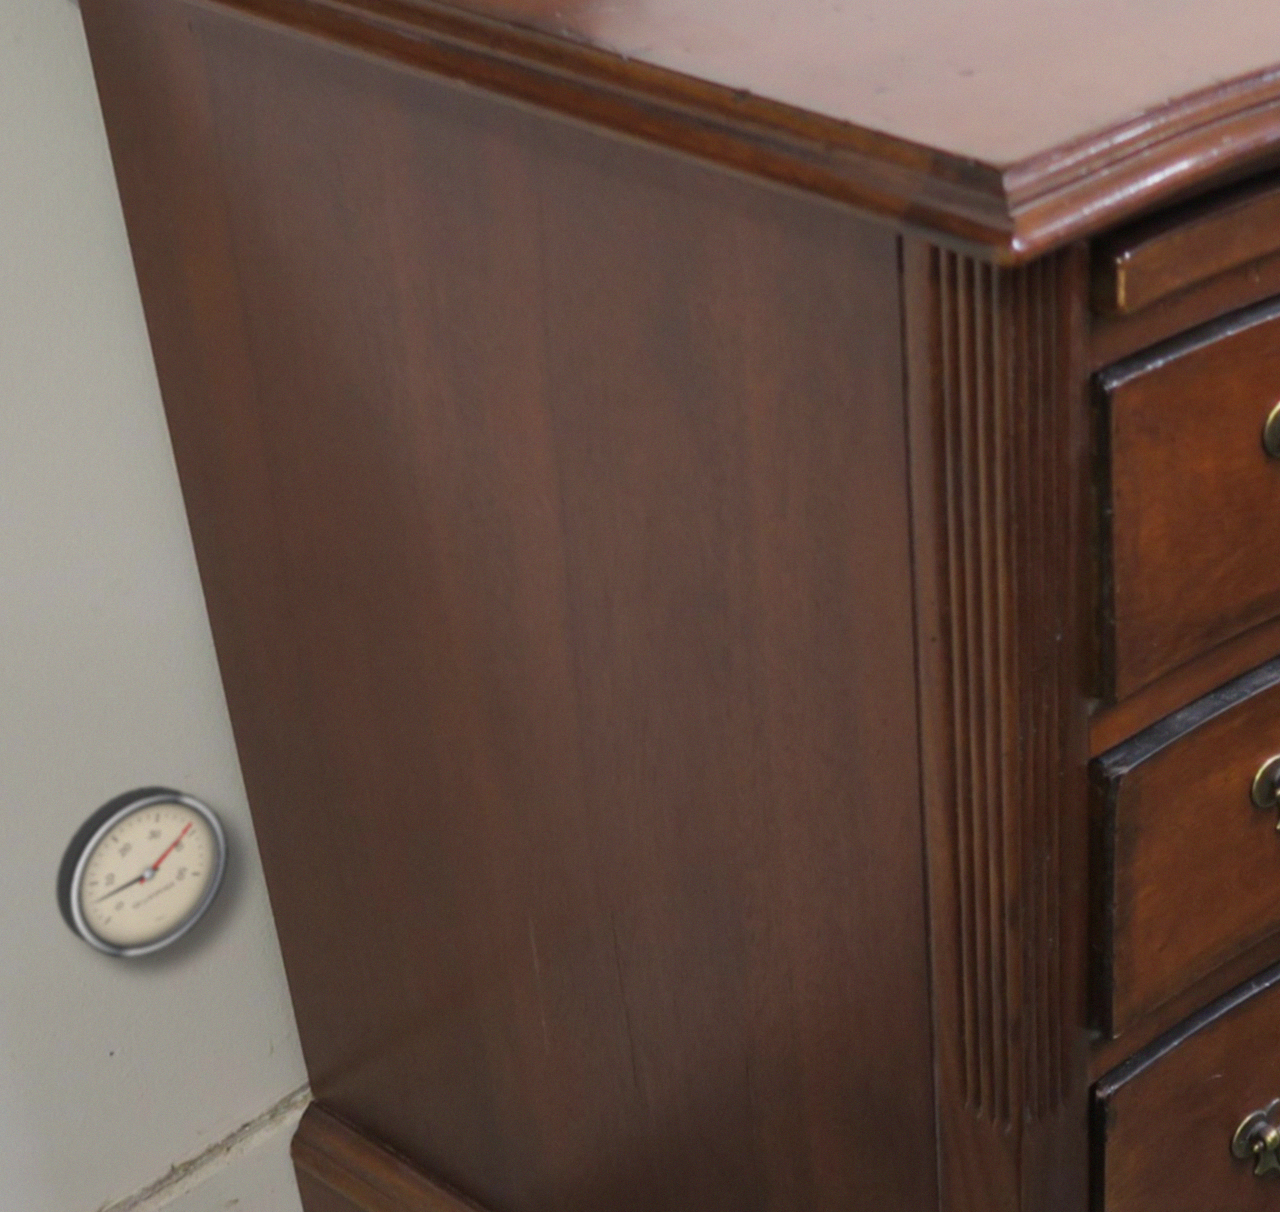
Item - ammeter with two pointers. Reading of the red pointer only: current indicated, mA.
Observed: 38 mA
